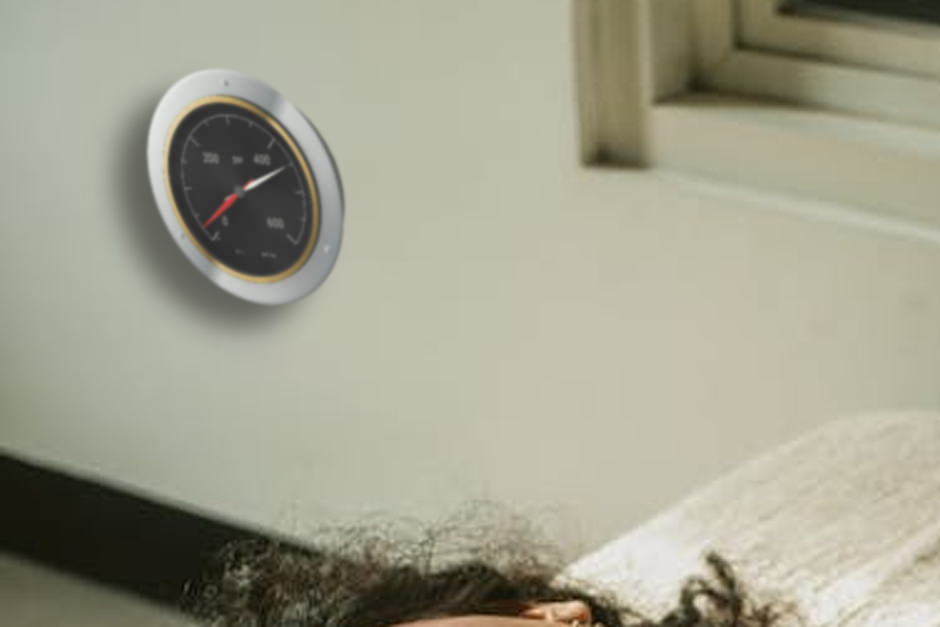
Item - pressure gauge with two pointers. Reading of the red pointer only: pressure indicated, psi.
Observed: 25 psi
